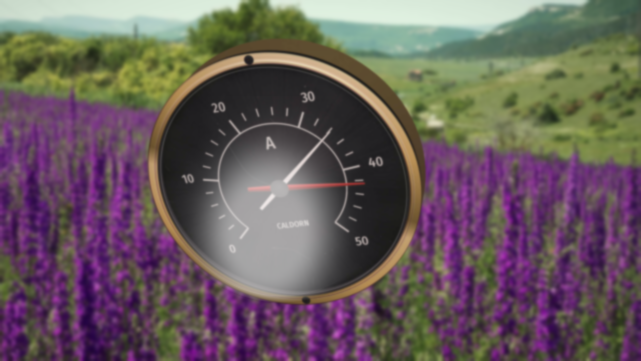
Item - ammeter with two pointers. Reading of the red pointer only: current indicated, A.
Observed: 42 A
